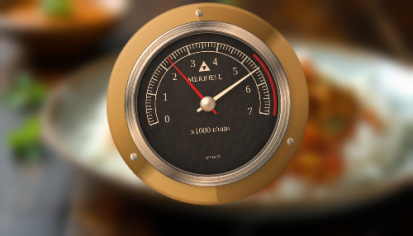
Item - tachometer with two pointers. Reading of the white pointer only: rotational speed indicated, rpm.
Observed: 5500 rpm
